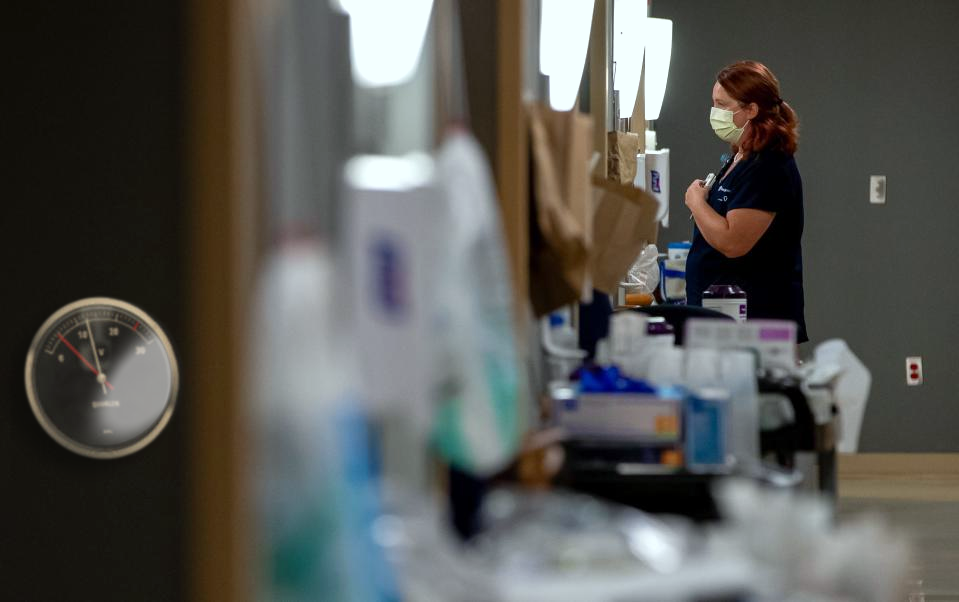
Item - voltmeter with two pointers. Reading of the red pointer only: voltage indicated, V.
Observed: 5 V
